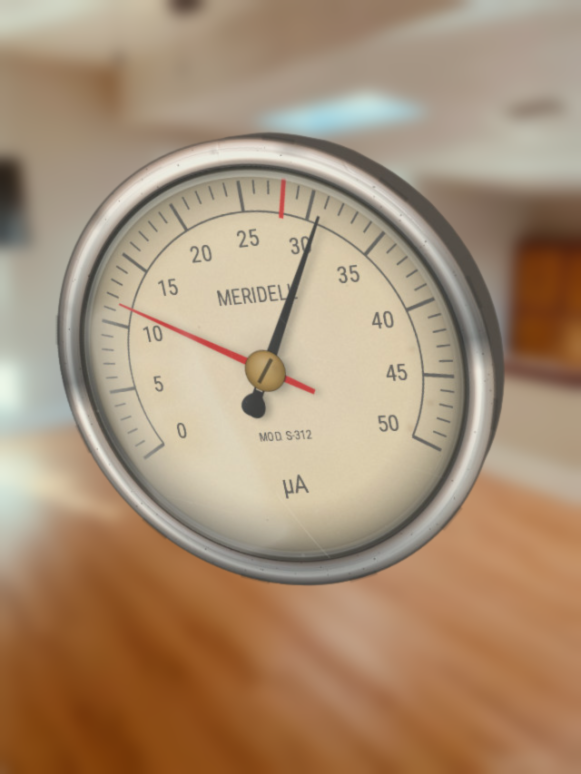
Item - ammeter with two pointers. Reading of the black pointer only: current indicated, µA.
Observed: 31 µA
